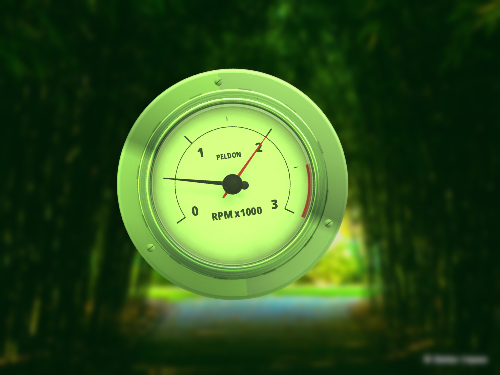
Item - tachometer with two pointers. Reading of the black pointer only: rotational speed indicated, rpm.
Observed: 500 rpm
